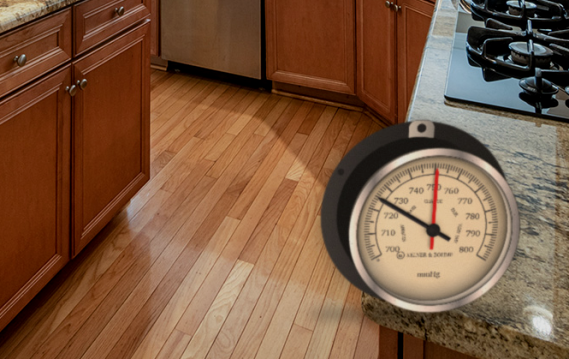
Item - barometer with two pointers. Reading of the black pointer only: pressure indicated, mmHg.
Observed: 725 mmHg
